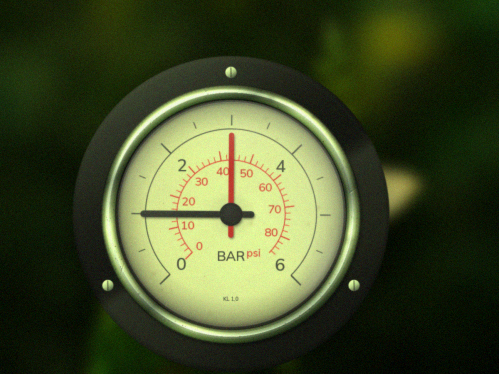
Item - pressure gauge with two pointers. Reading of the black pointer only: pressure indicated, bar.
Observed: 1 bar
